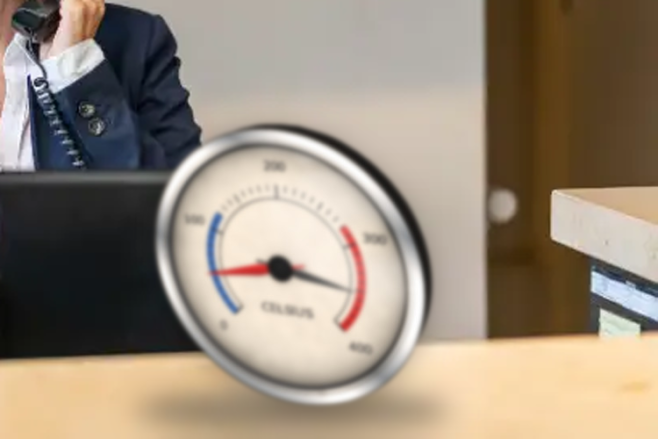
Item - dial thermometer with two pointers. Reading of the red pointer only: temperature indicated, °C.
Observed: 50 °C
